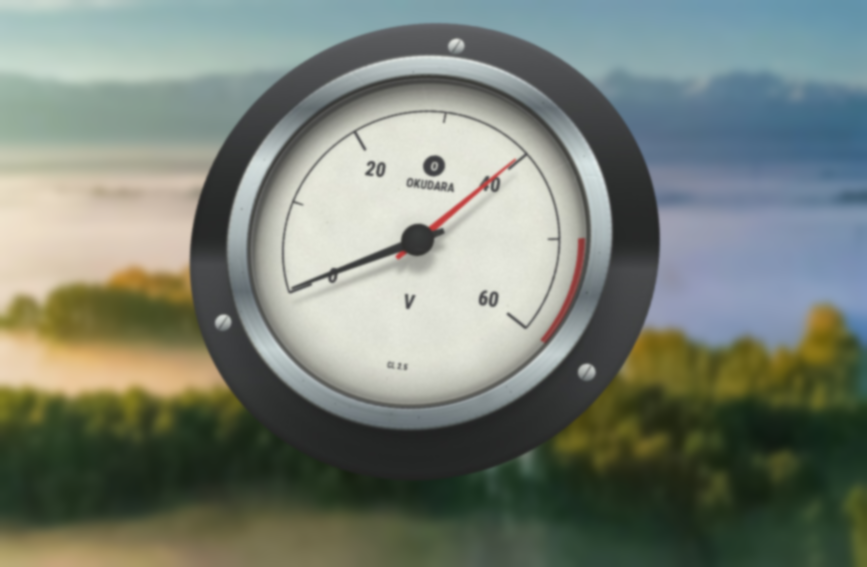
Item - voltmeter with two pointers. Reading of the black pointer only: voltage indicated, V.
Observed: 0 V
